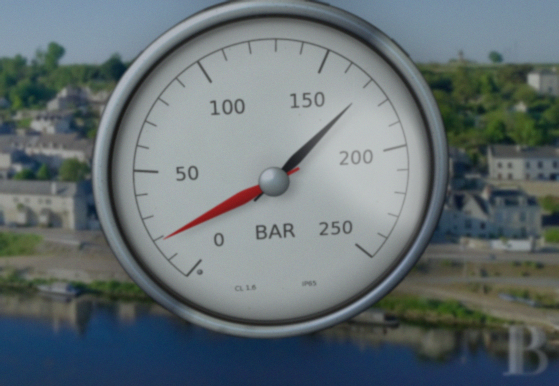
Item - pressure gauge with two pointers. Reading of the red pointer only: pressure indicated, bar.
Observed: 20 bar
